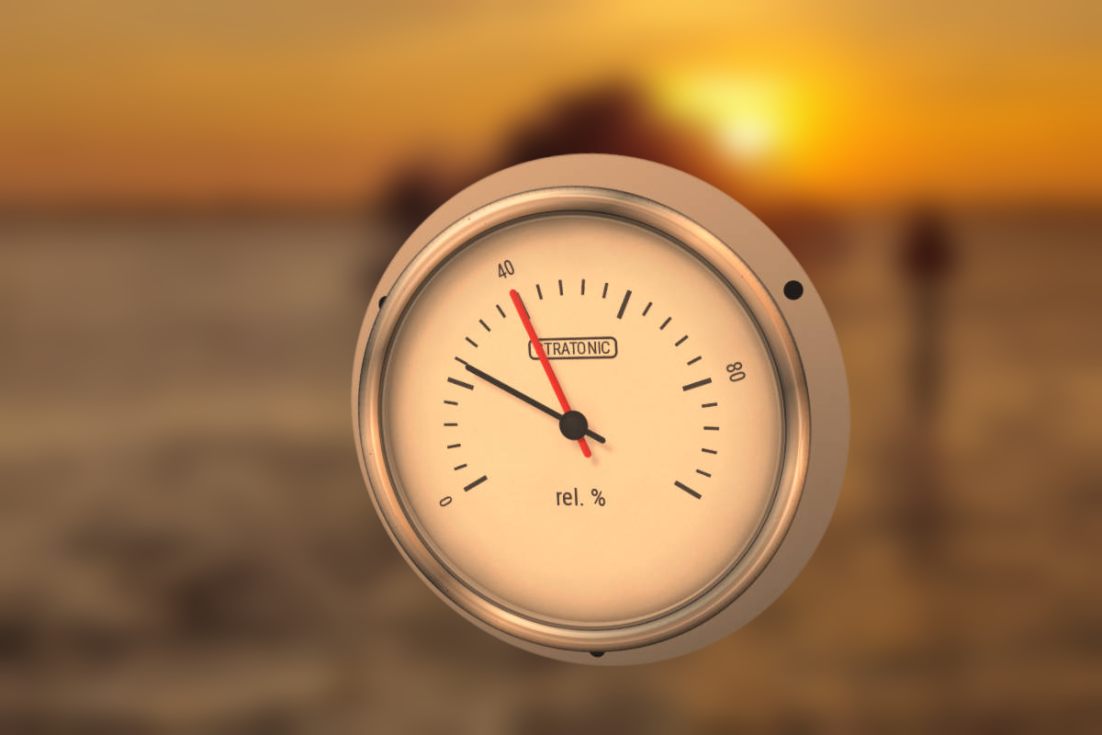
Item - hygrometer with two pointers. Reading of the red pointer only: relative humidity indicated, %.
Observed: 40 %
